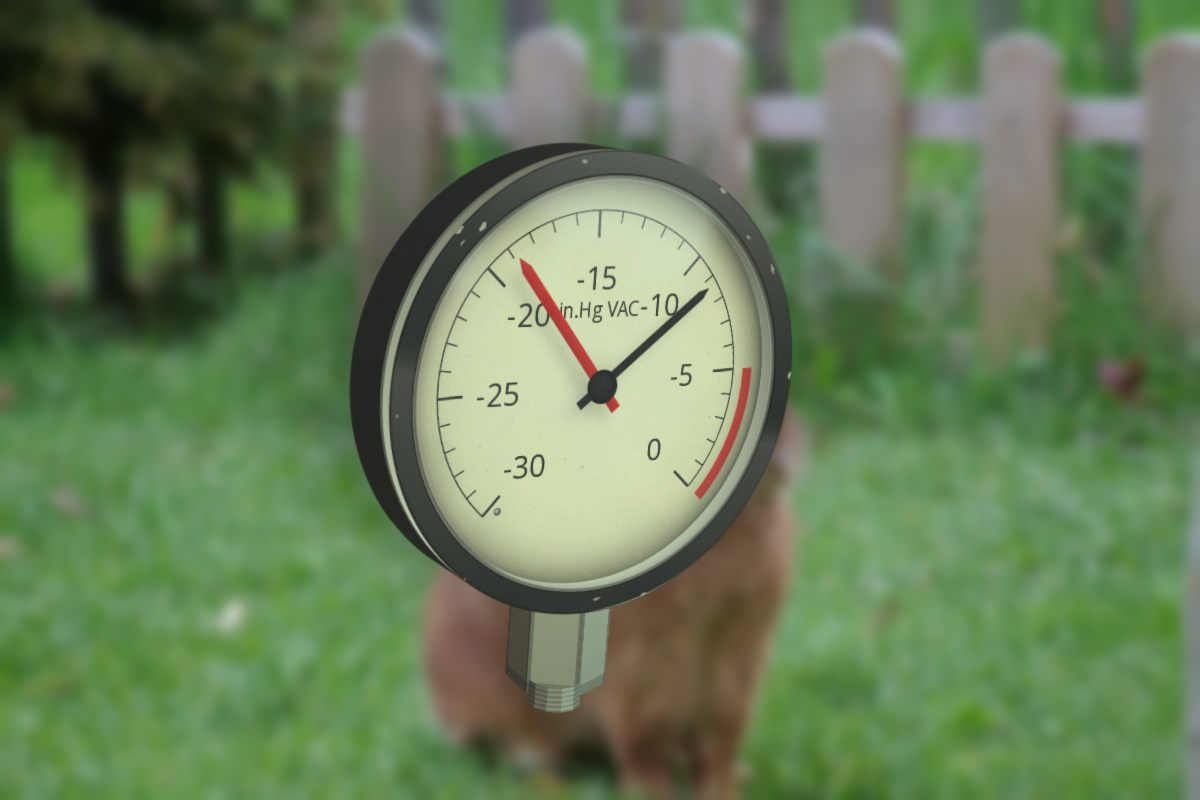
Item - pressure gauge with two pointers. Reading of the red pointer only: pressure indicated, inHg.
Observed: -19 inHg
